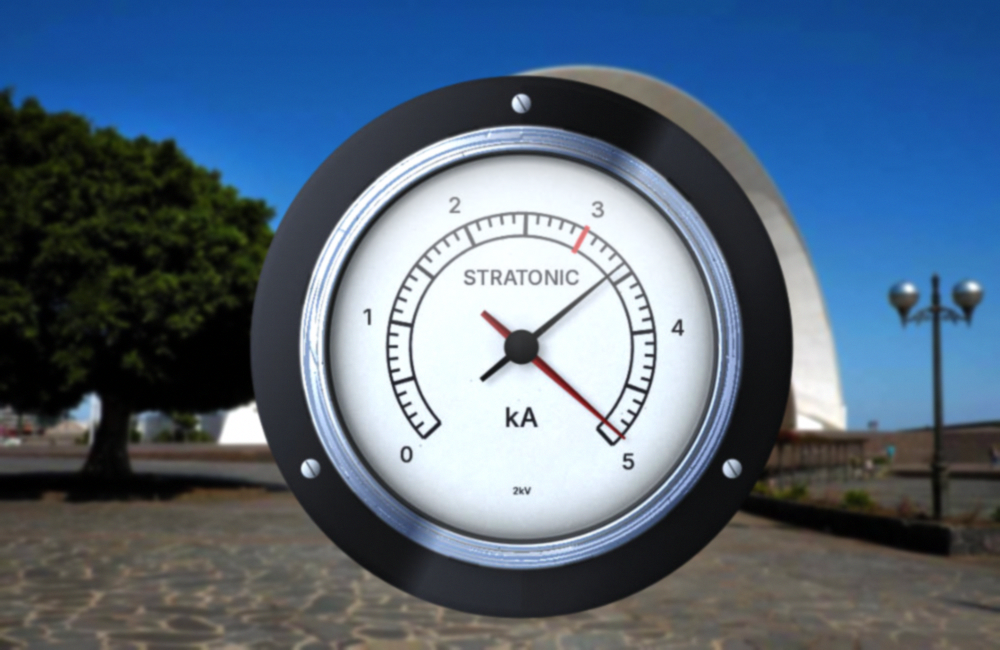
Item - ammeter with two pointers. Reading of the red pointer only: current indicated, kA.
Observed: 4.9 kA
